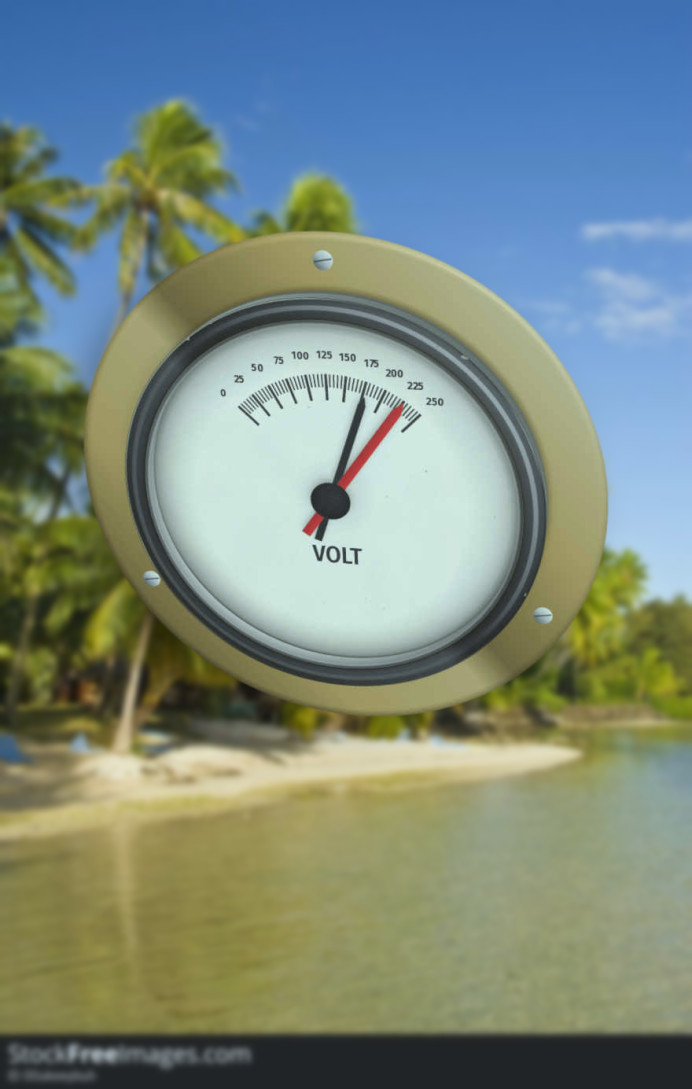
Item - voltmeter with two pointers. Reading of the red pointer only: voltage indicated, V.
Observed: 225 V
